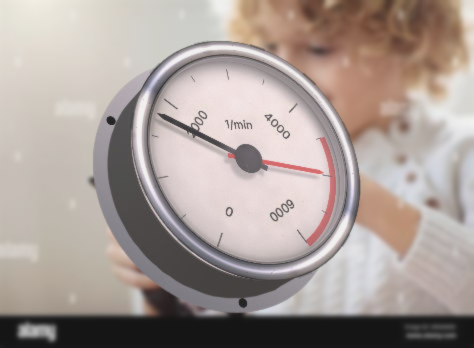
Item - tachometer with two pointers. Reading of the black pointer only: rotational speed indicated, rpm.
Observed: 1750 rpm
